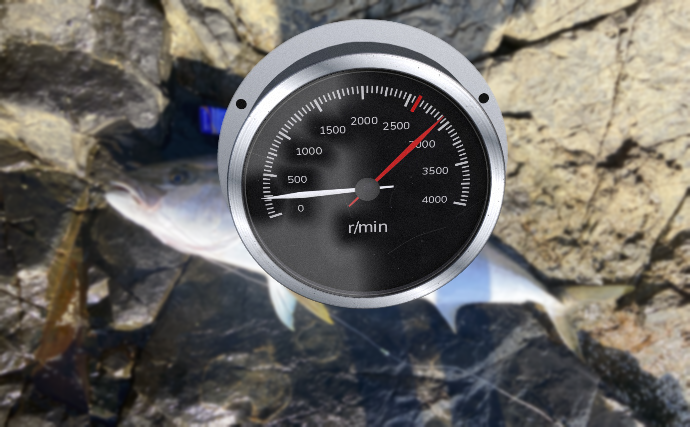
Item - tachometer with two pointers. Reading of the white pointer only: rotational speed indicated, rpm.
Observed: 250 rpm
